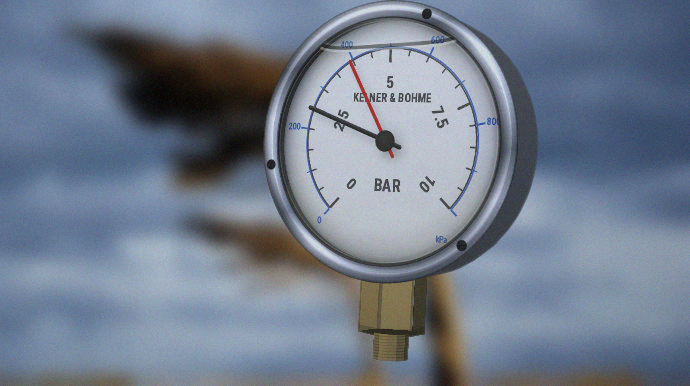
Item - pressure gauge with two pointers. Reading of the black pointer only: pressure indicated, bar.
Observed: 2.5 bar
